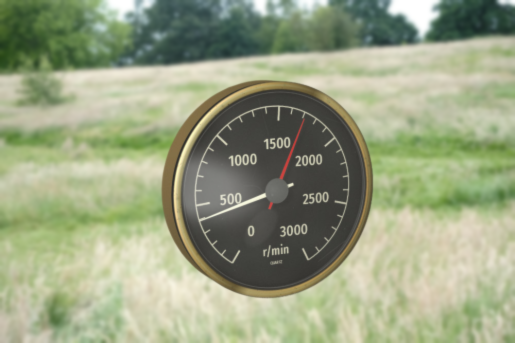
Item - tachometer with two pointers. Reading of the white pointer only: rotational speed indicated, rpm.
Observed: 400 rpm
